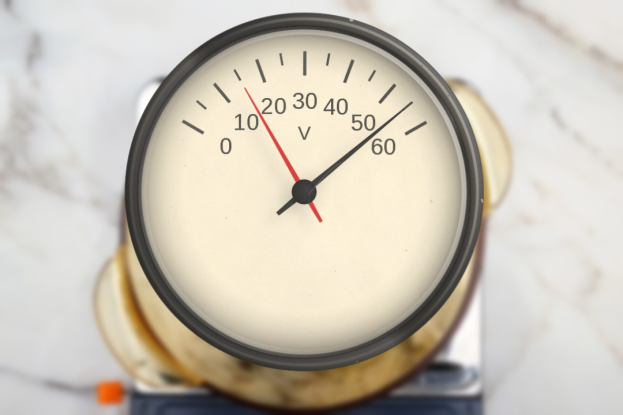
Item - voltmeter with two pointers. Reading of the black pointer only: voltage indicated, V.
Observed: 55 V
